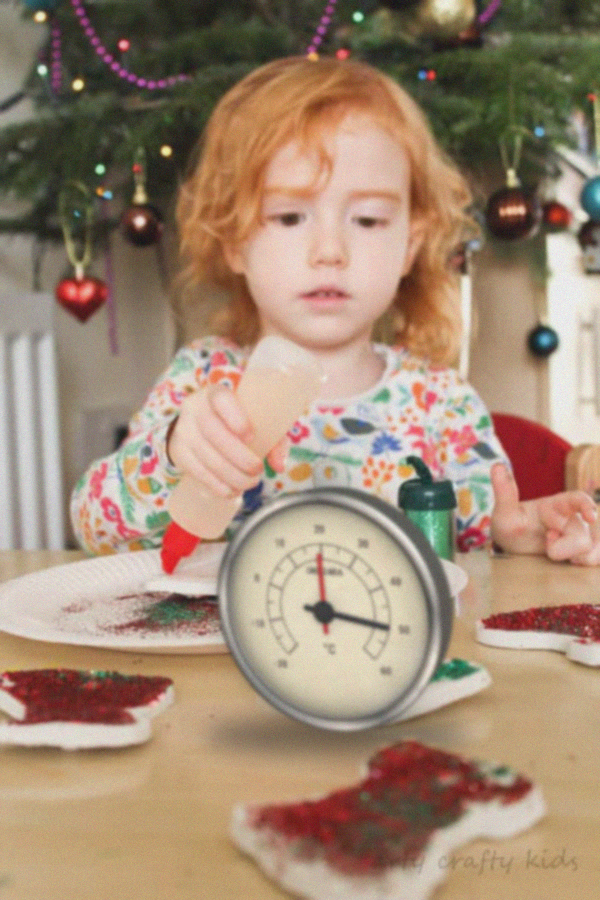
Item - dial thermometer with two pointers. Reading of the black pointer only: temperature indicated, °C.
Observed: 50 °C
